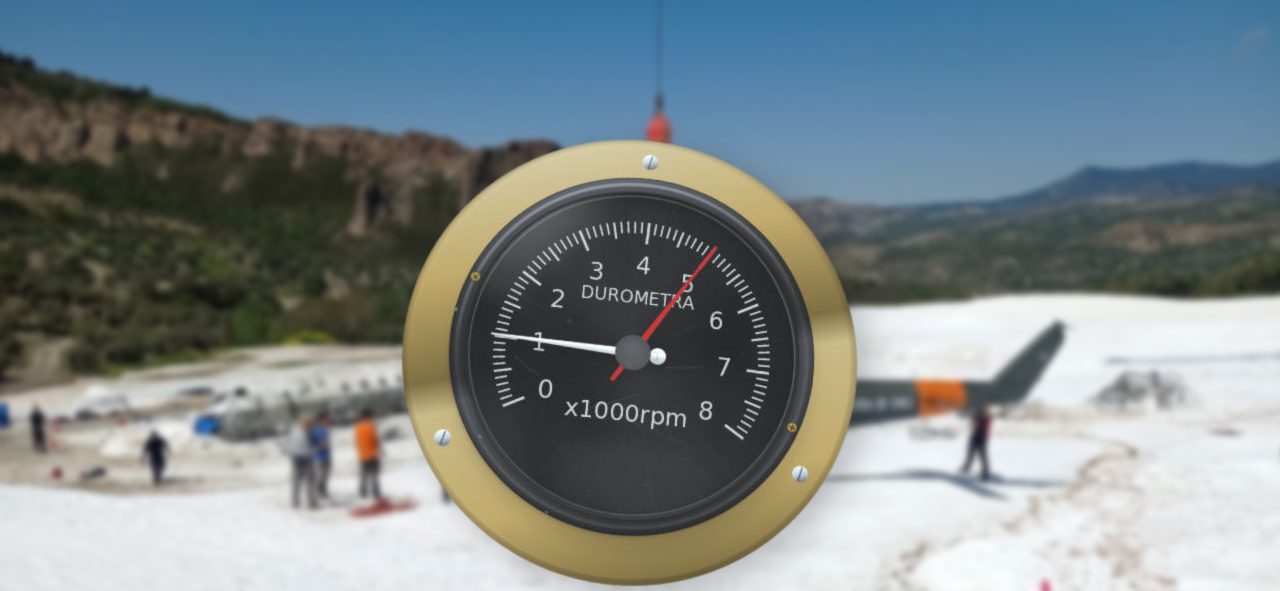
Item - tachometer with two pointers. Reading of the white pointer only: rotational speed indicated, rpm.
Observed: 1000 rpm
